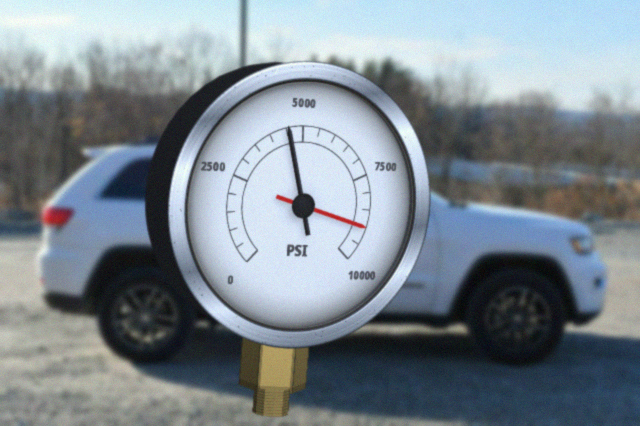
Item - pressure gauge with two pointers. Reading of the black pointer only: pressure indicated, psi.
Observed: 4500 psi
